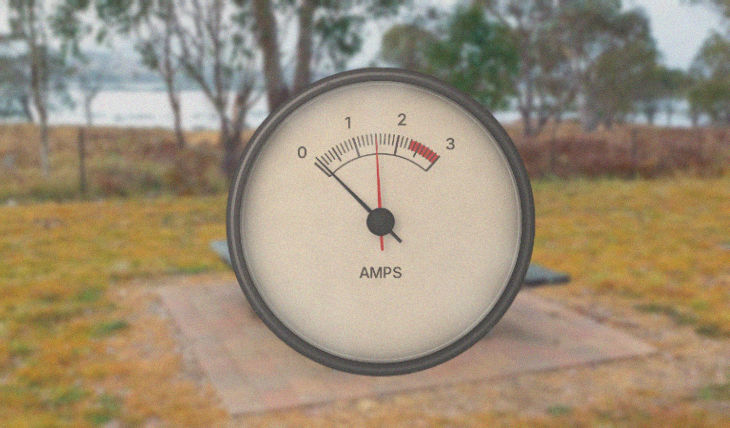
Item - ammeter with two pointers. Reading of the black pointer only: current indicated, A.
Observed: 0.1 A
